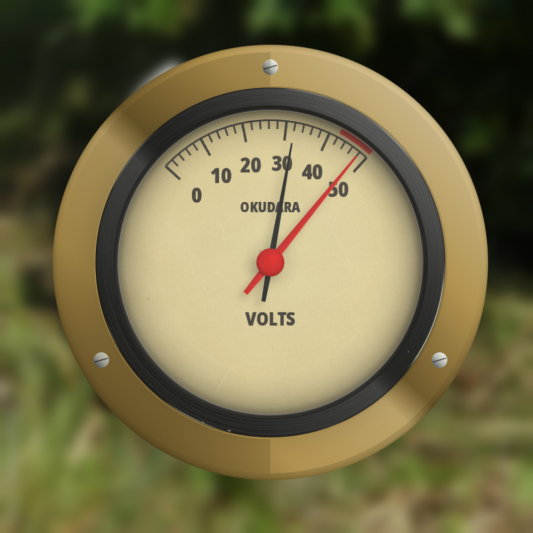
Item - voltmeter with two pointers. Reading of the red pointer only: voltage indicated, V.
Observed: 48 V
